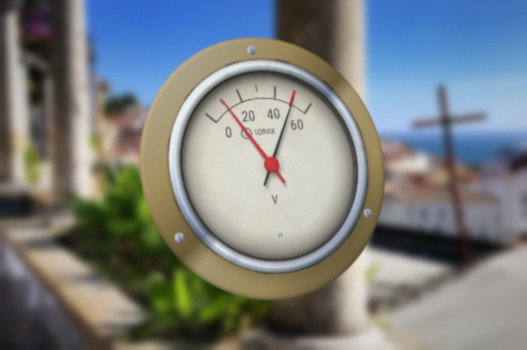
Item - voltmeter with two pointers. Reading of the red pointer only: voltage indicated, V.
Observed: 10 V
